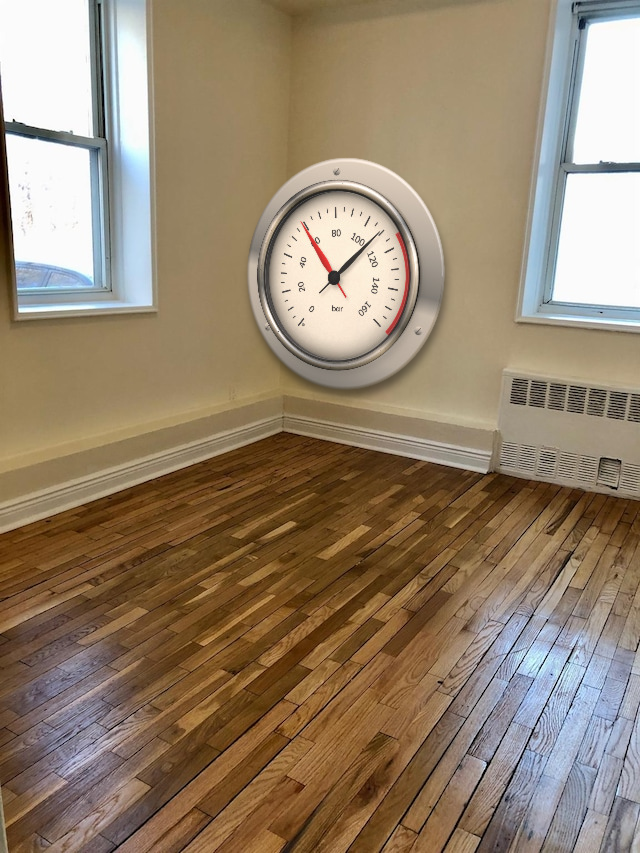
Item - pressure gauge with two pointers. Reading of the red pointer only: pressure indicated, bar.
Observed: 60 bar
